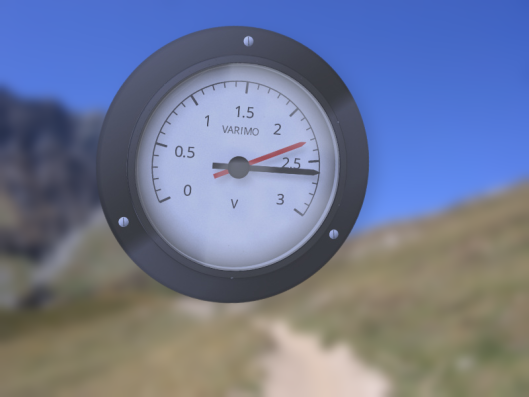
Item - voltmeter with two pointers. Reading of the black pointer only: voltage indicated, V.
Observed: 2.6 V
